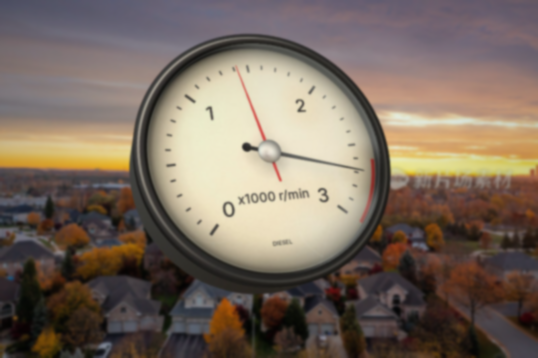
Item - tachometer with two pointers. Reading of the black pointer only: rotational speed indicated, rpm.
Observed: 2700 rpm
